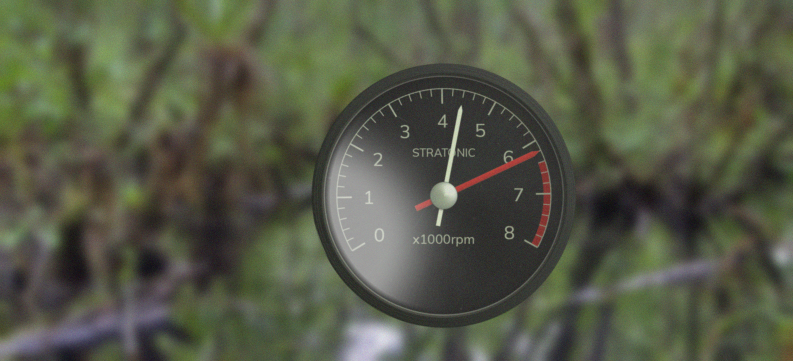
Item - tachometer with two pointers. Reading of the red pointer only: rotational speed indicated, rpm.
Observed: 6200 rpm
